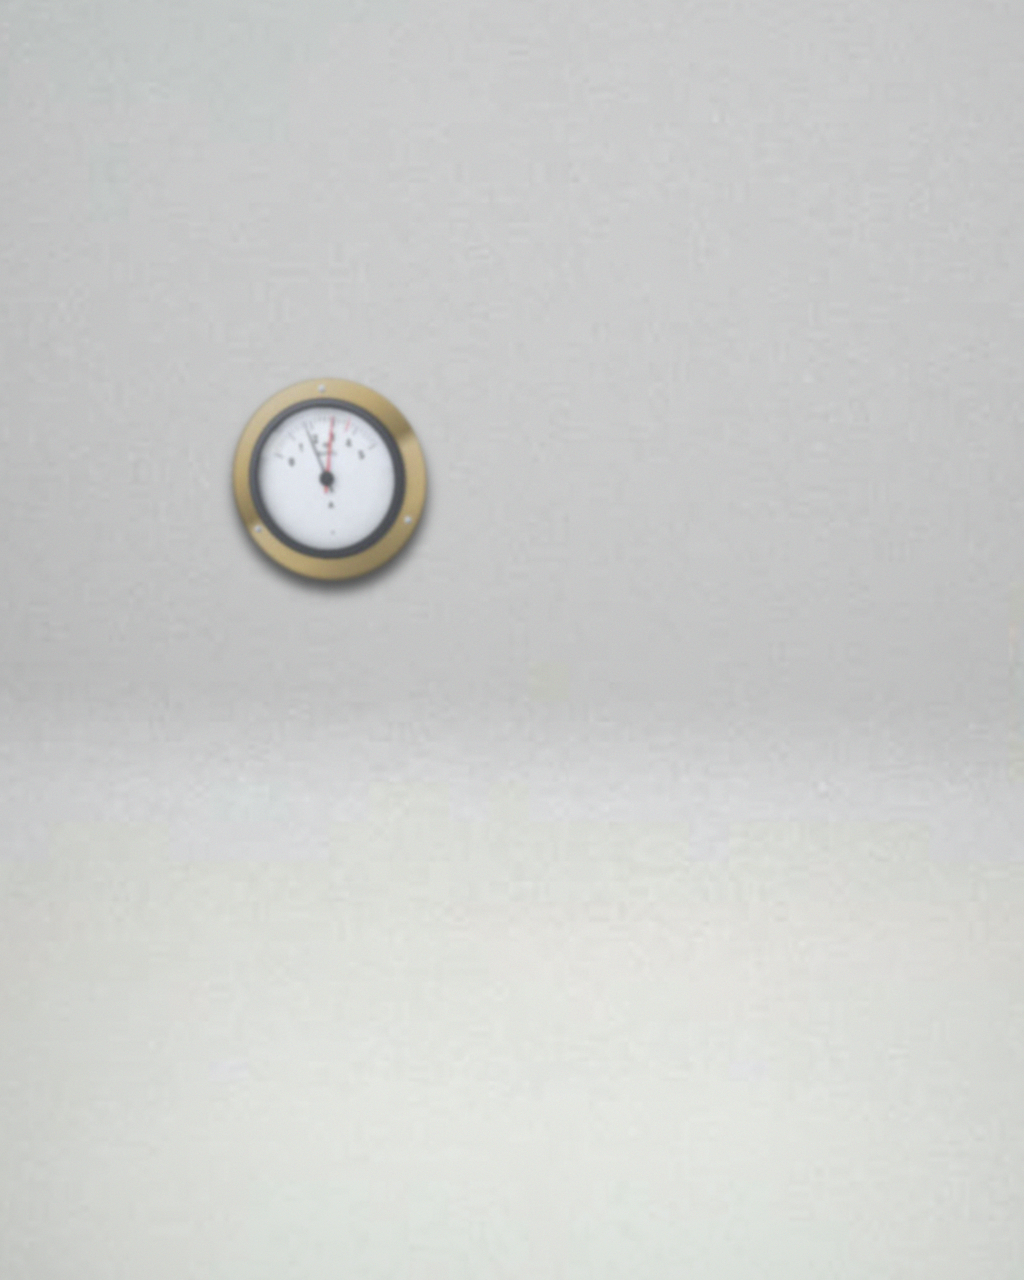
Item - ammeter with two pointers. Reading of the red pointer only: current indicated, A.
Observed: 3 A
